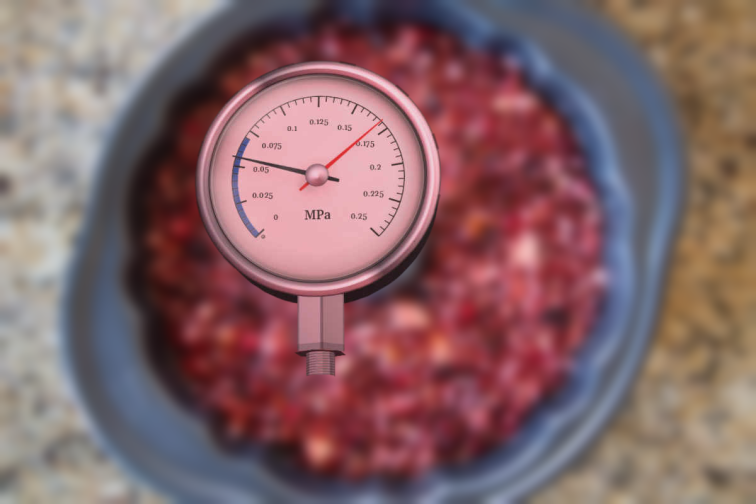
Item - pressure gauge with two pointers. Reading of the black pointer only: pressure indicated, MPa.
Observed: 0.055 MPa
